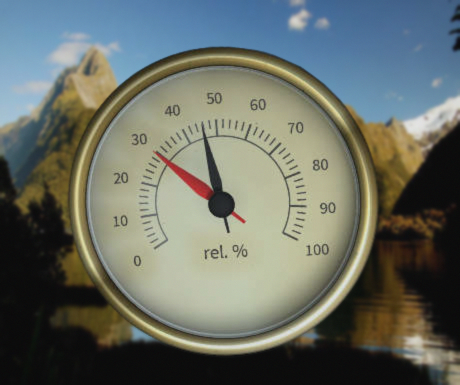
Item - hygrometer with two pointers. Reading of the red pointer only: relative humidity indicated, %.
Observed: 30 %
